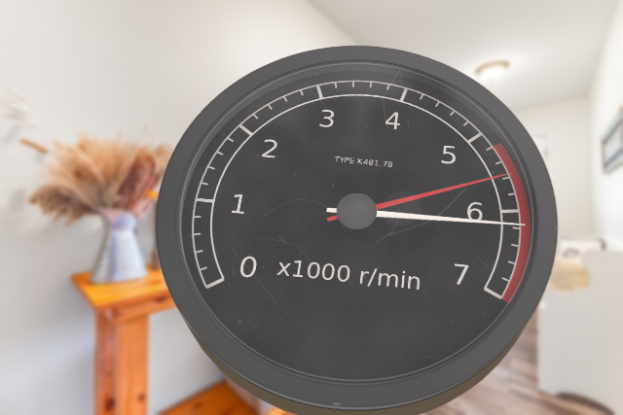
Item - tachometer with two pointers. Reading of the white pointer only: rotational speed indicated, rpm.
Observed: 6200 rpm
